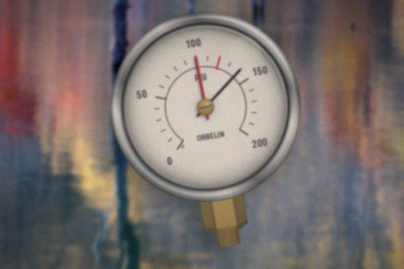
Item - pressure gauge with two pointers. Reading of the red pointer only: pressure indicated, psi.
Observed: 100 psi
